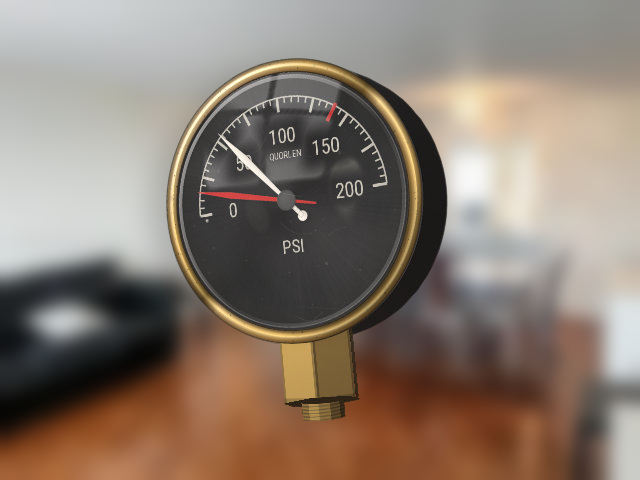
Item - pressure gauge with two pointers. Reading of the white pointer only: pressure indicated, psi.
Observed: 55 psi
